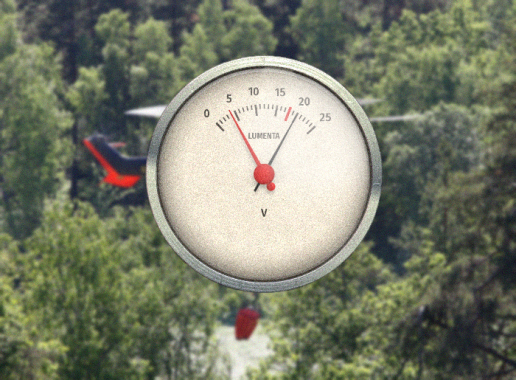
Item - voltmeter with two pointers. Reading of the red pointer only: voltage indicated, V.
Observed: 4 V
